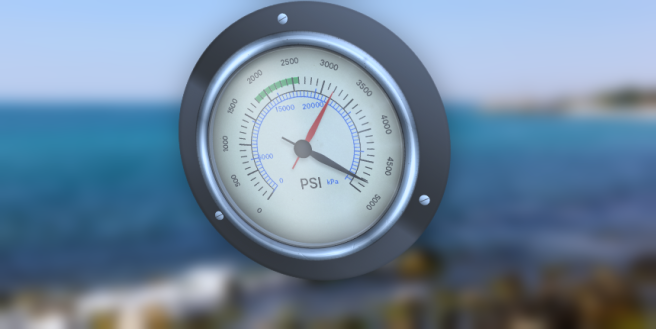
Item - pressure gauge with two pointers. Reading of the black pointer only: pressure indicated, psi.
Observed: 4800 psi
